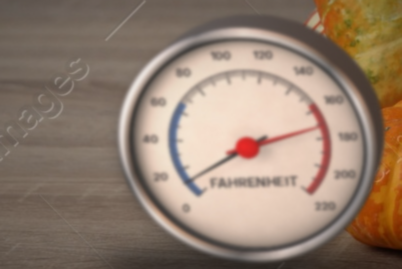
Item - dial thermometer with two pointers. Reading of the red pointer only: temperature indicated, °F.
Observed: 170 °F
